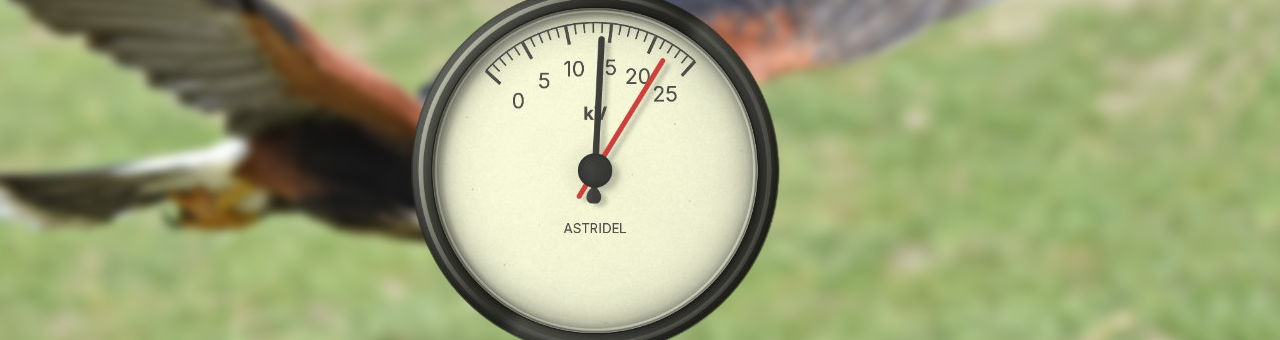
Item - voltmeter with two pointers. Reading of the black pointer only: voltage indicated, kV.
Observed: 14 kV
